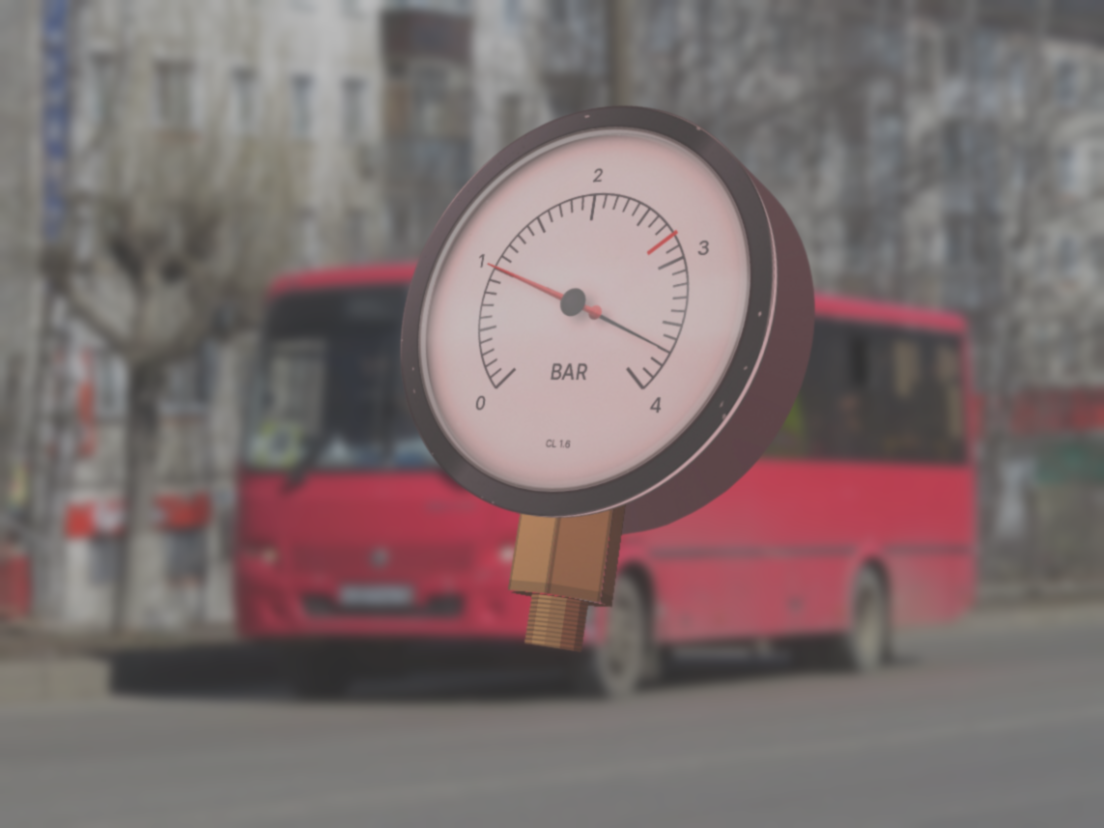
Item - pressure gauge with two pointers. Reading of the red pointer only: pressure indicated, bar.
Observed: 1 bar
